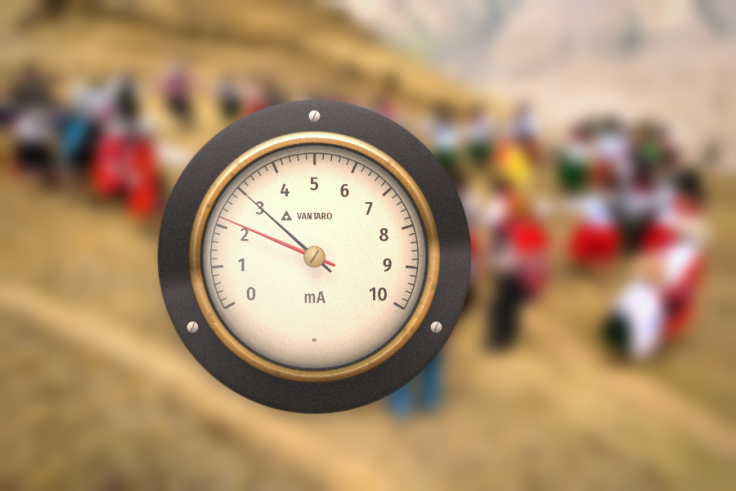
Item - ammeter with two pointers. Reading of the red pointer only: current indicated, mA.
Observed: 2.2 mA
